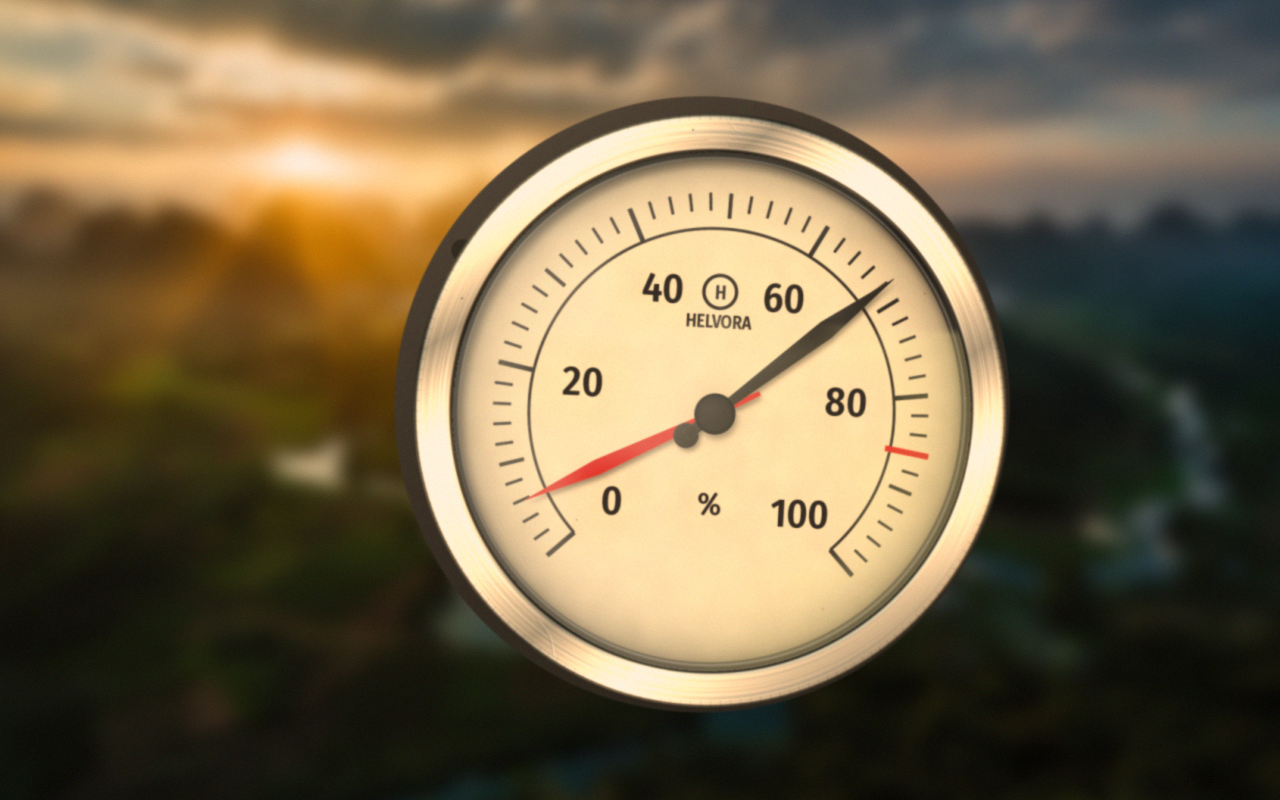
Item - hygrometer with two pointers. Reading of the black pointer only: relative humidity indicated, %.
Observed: 68 %
